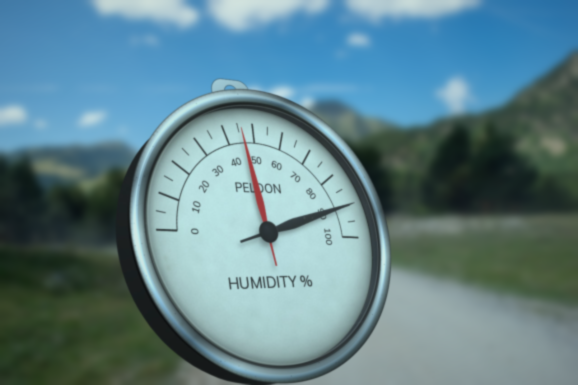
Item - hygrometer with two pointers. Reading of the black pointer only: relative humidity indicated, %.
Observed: 90 %
